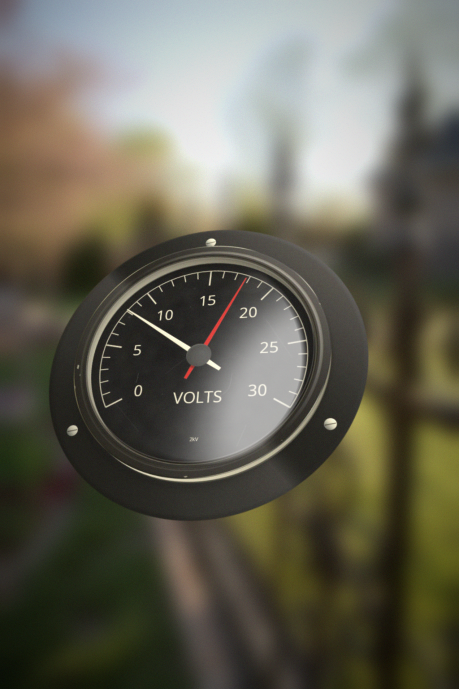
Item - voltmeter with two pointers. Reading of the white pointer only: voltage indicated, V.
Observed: 8 V
